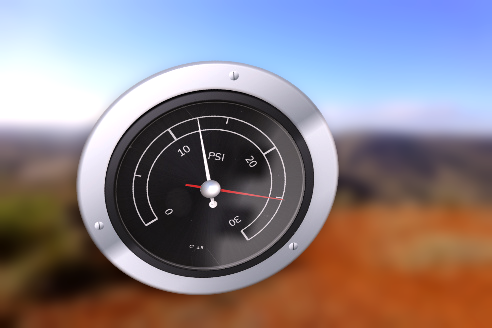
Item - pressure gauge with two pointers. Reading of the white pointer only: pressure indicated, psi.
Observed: 12.5 psi
